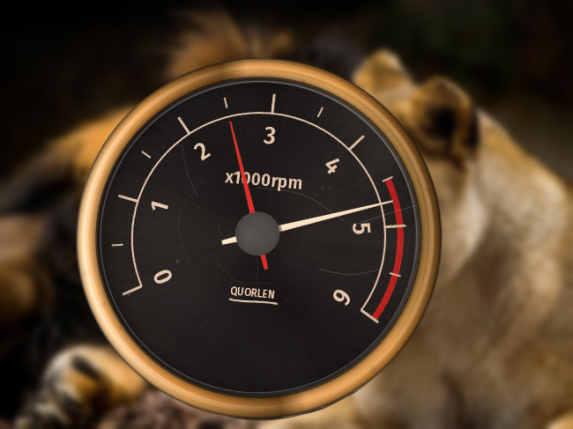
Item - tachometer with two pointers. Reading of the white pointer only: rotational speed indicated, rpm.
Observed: 4750 rpm
